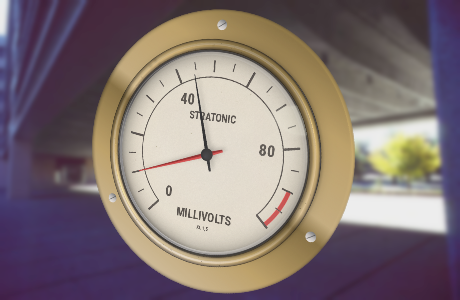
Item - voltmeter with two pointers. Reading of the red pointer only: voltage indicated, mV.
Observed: 10 mV
